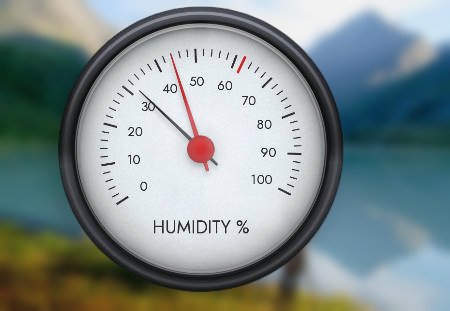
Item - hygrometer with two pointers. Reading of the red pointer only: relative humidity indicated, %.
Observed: 44 %
